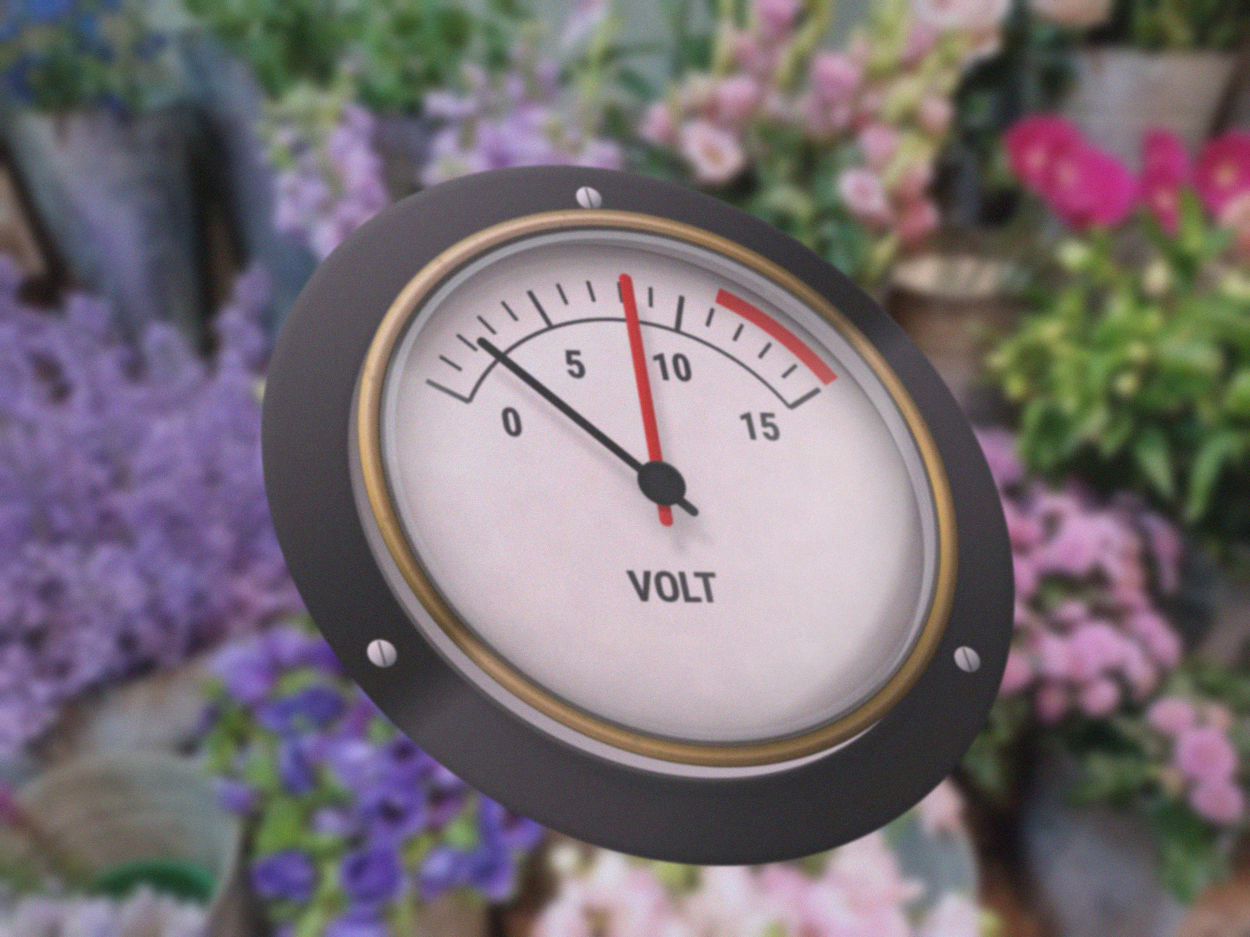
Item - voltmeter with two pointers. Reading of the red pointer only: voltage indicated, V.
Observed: 8 V
